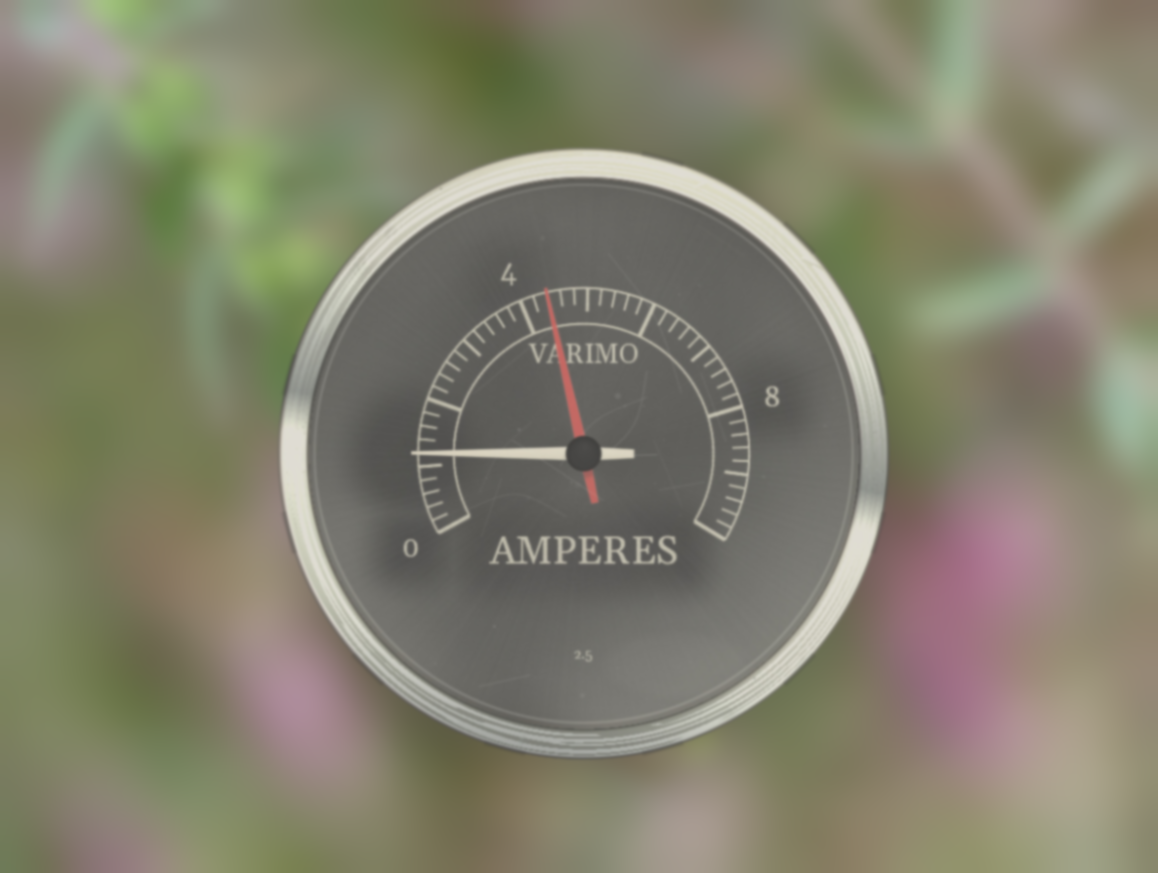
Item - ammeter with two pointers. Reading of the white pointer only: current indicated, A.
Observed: 1.2 A
